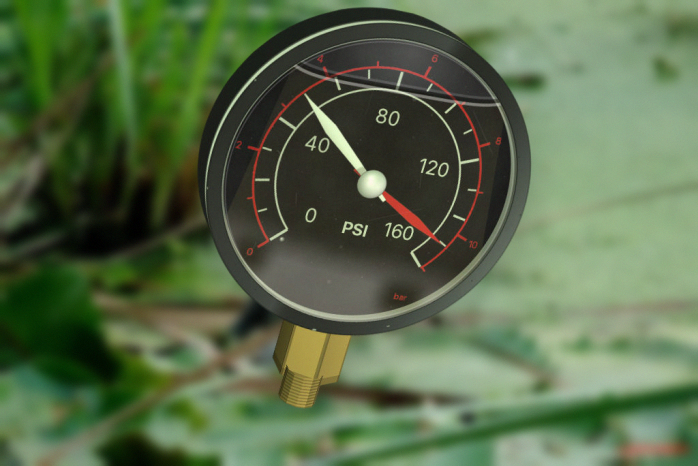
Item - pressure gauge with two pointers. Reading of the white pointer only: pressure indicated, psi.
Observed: 50 psi
